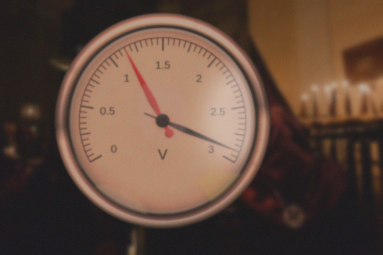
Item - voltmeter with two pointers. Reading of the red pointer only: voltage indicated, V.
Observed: 1.15 V
